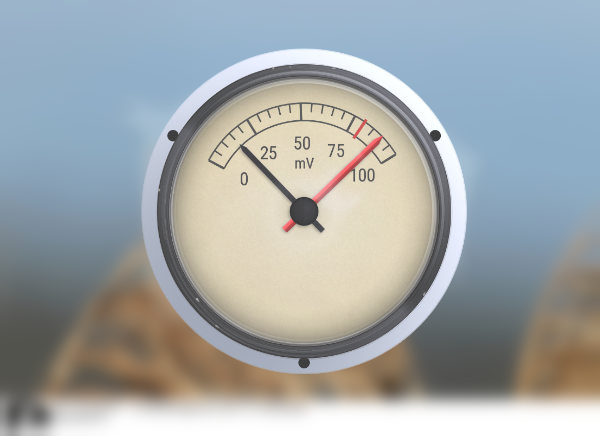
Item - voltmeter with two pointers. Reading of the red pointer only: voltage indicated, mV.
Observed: 90 mV
